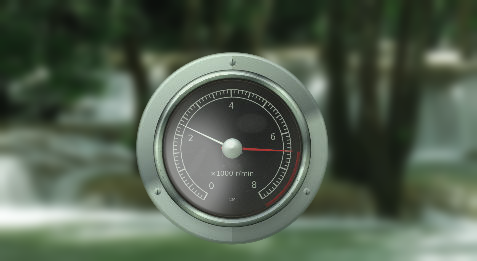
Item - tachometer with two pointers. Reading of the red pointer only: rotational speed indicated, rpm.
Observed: 6500 rpm
